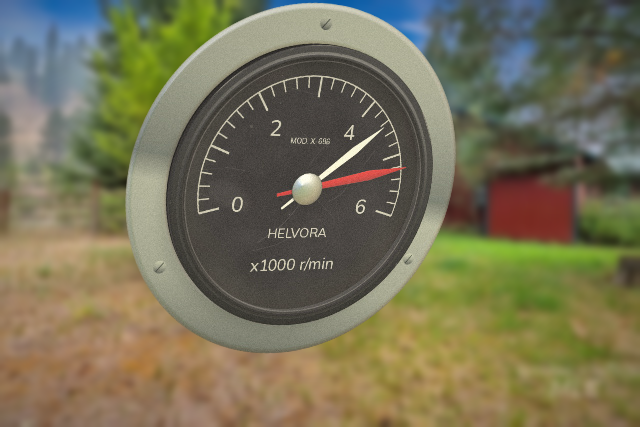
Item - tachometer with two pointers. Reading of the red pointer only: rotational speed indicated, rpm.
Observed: 5200 rpm
